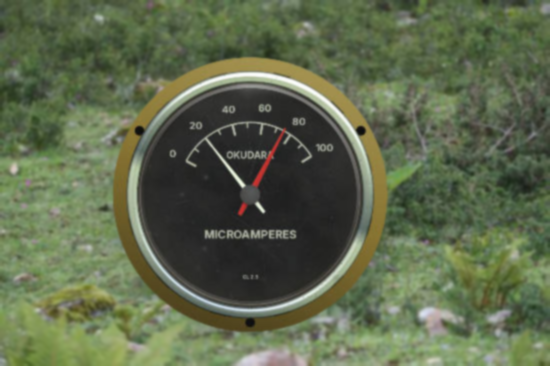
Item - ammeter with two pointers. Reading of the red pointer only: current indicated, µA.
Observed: 75 µA
